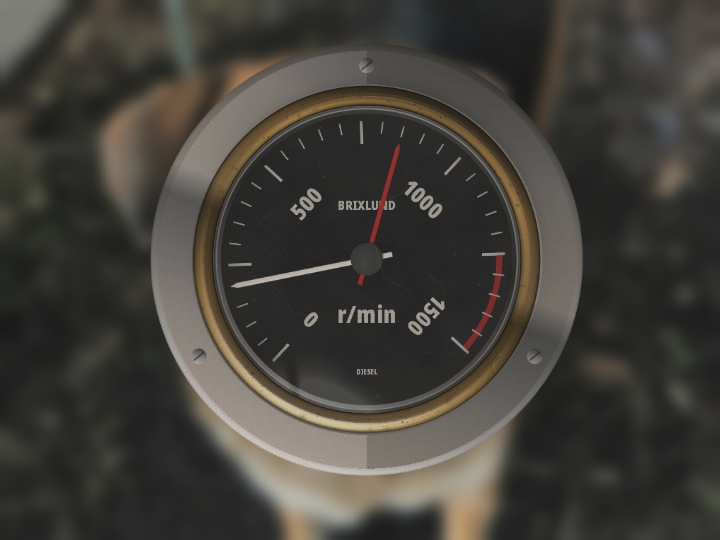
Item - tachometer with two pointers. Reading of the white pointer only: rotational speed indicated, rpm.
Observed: 200 rpm
